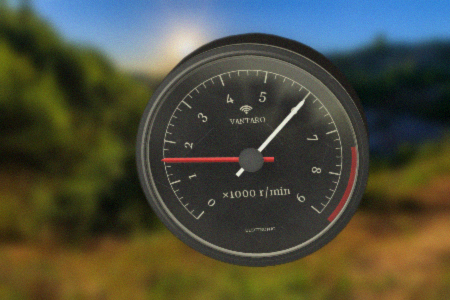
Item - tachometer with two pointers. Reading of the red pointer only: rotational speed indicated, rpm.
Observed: 1600 rpm
